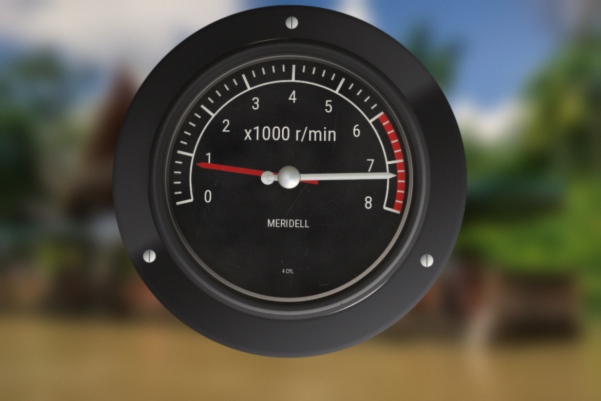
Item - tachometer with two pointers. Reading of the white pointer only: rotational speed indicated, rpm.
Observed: 7300 rpm
